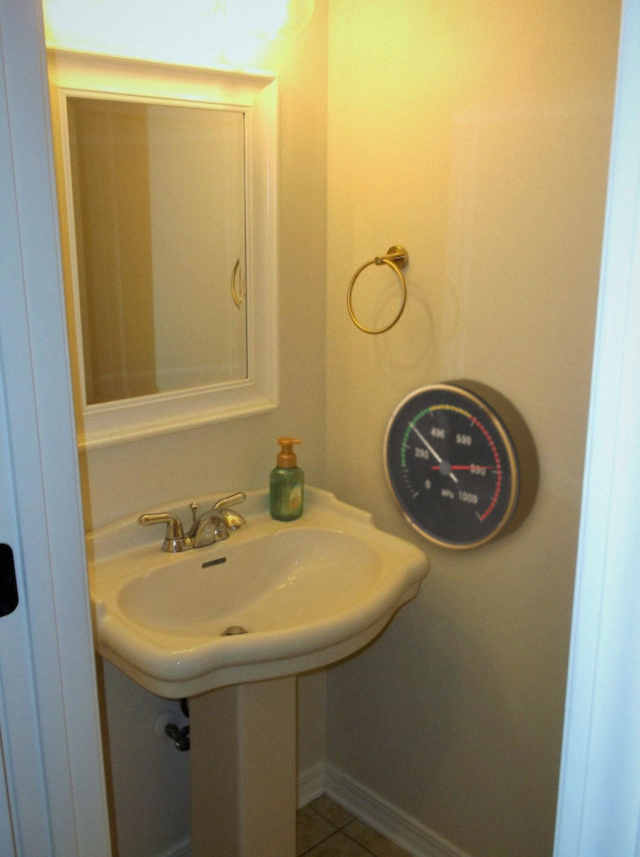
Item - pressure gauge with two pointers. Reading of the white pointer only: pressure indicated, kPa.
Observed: 300 kPa
